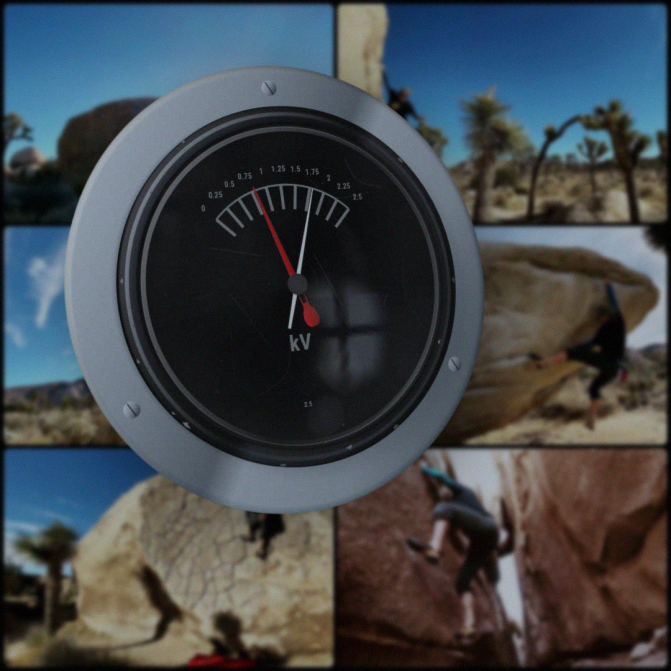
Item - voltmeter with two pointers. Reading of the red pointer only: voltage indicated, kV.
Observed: 0.75 kV
